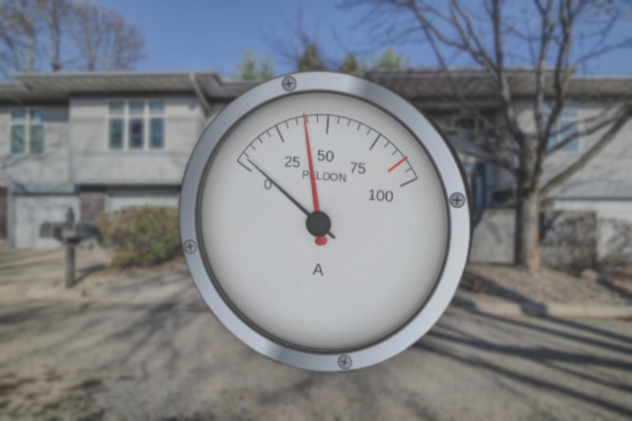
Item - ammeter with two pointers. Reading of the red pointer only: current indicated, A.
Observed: 40 A
